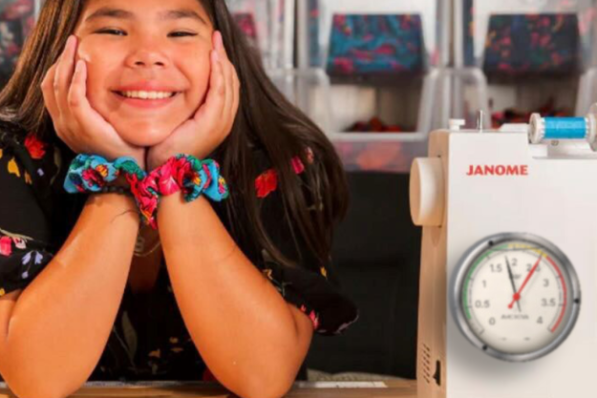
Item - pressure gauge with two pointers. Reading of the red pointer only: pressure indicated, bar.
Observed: 2.5 bar
